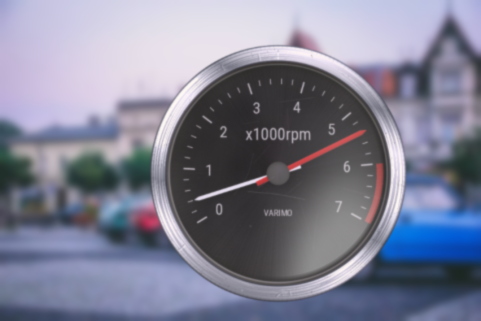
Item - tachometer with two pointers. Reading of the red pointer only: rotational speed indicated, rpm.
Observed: 5400 rpm
